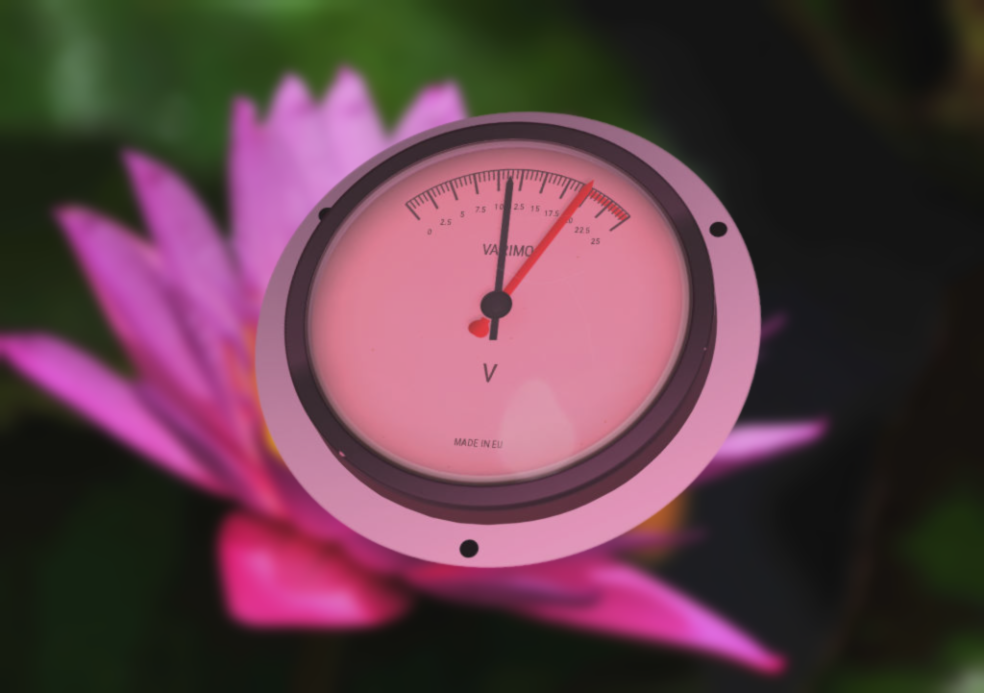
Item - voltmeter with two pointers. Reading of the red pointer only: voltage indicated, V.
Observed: 20 V
